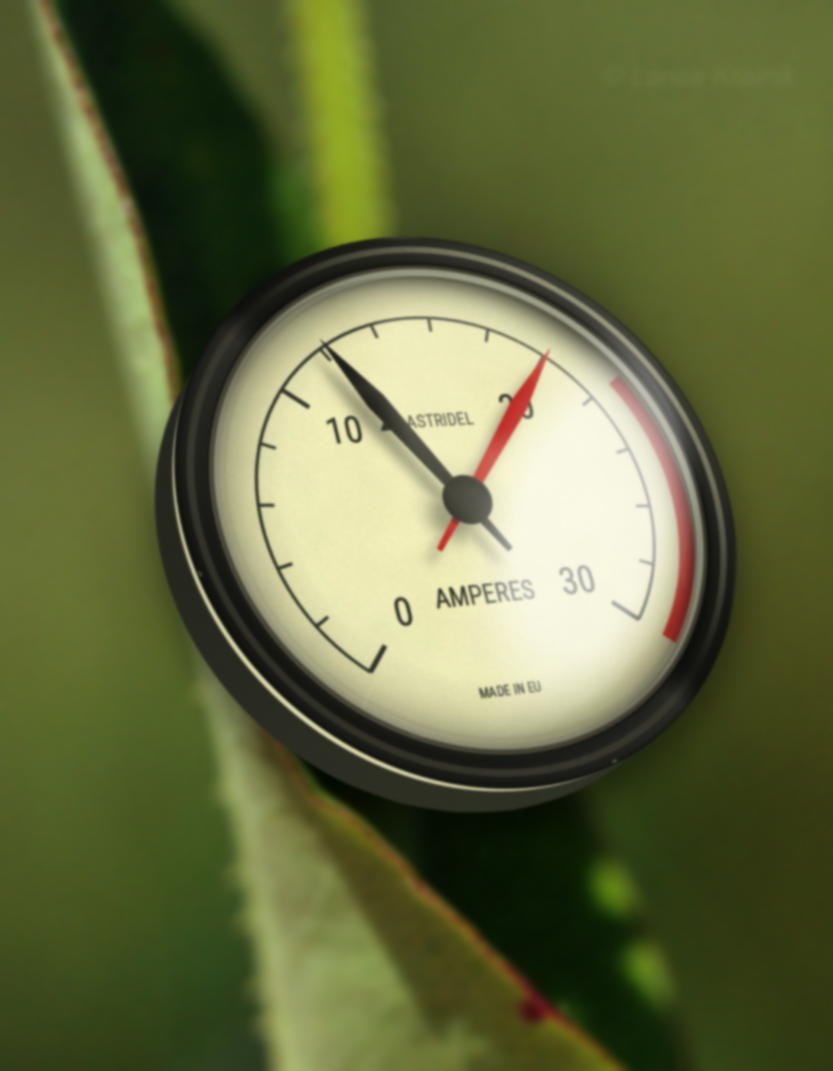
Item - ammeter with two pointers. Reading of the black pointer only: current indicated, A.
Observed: 12 A
